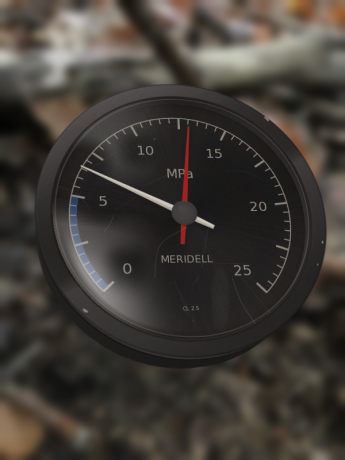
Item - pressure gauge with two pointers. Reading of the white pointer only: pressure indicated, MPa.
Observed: 6.5 MPa
